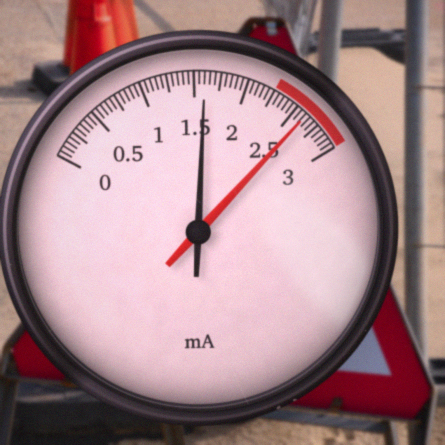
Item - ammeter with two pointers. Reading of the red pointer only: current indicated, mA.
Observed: 2.6 mA
